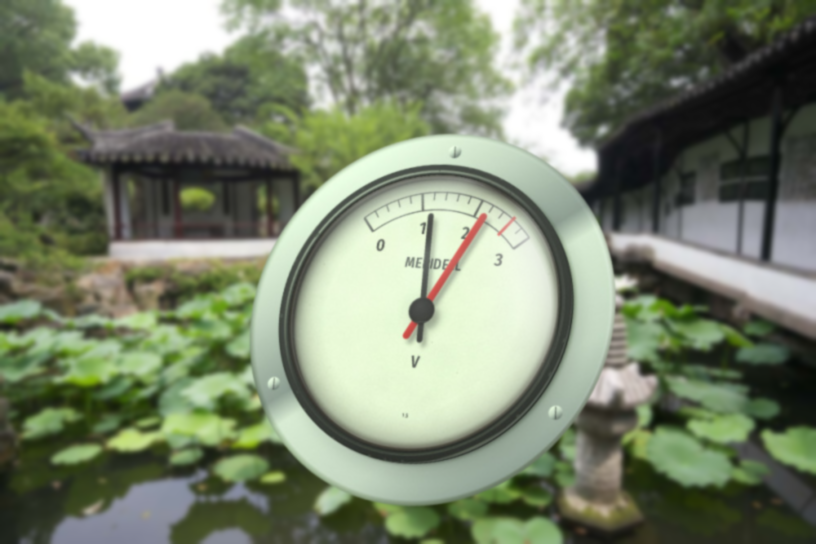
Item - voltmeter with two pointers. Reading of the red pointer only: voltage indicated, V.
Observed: 2.2 V
